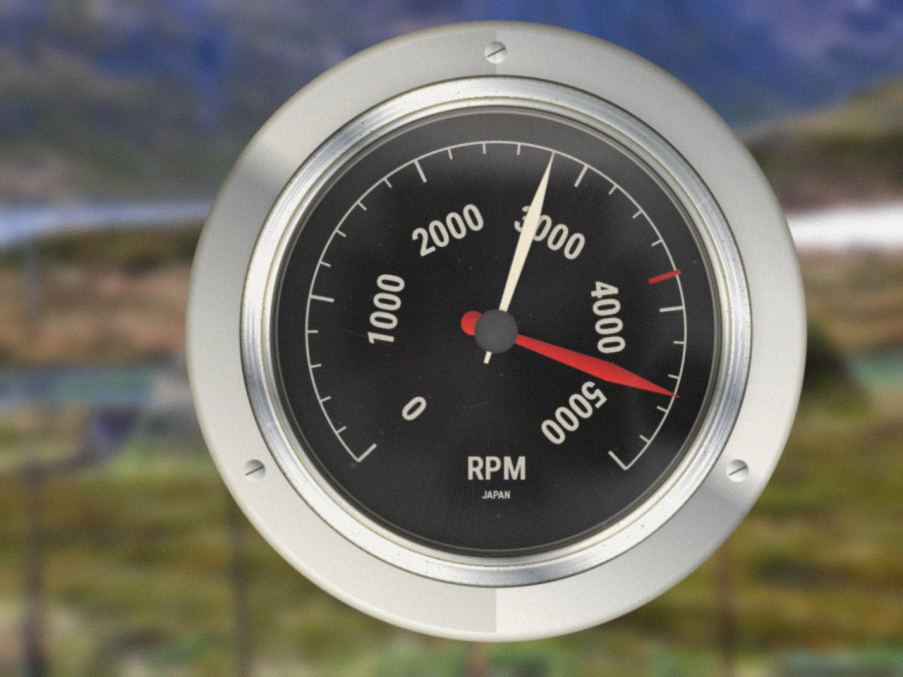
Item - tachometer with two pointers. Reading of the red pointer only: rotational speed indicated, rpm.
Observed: 4500 rpm
